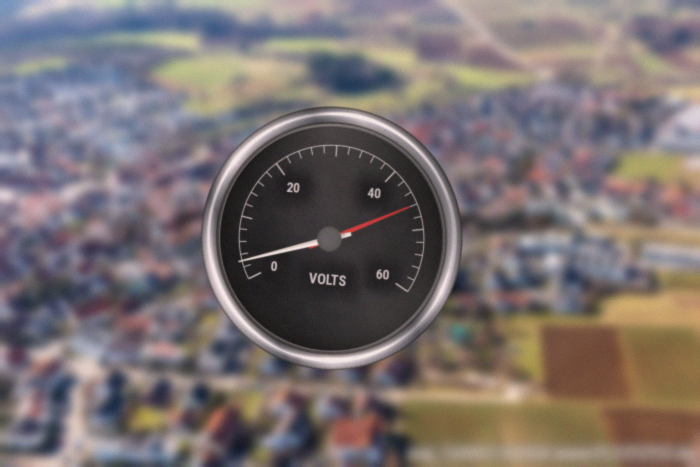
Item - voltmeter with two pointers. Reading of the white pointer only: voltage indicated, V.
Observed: 3 V
